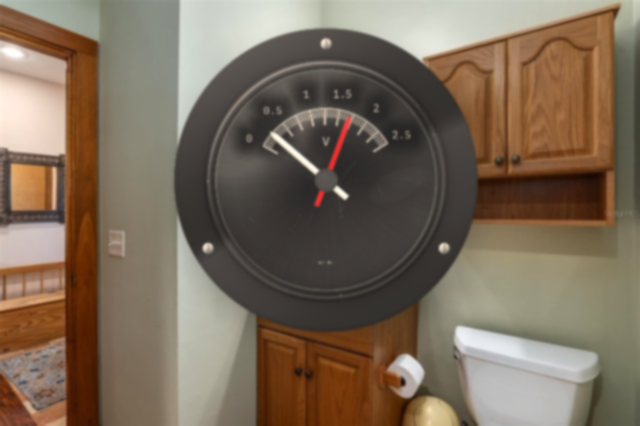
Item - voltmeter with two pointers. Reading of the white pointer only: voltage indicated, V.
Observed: 0.25 V
